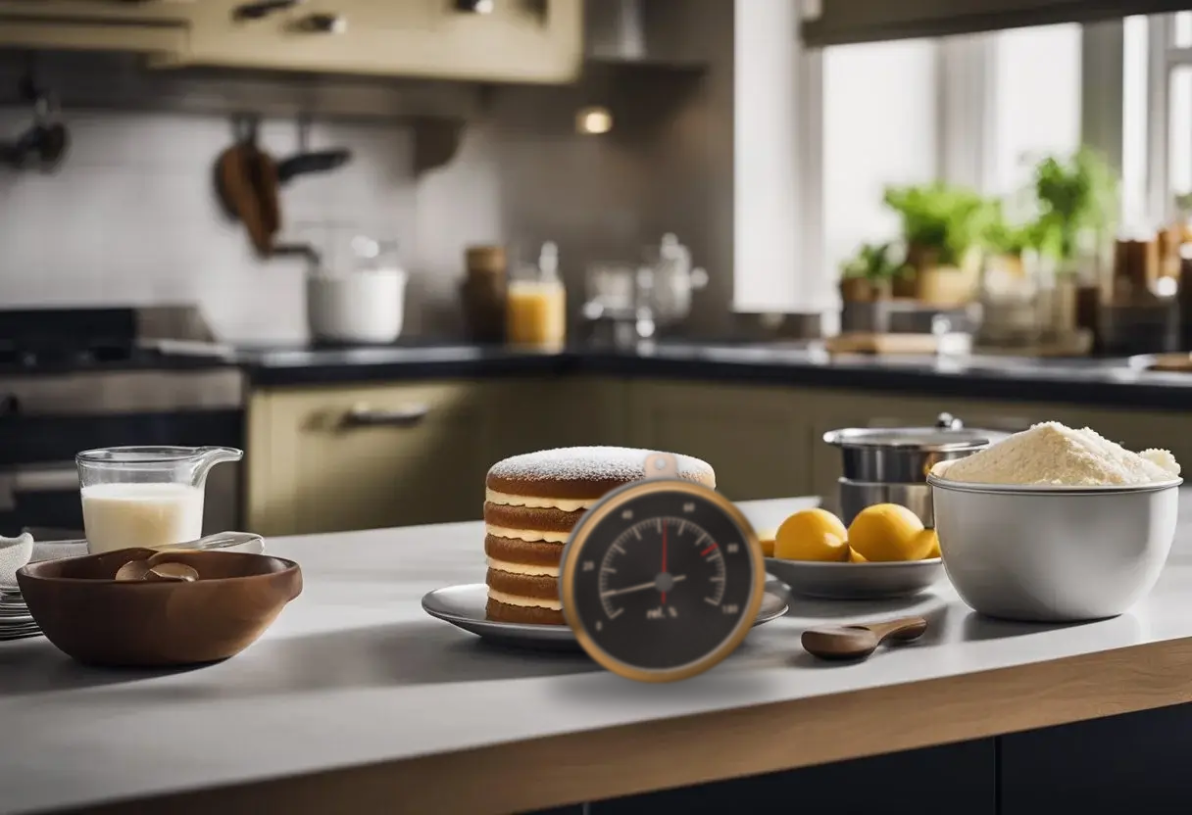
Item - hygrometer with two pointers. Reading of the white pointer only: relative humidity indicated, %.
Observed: 10 %
